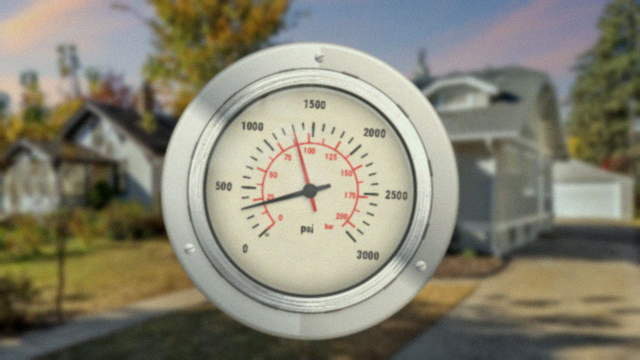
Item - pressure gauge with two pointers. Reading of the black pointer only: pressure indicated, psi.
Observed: 300 psi
